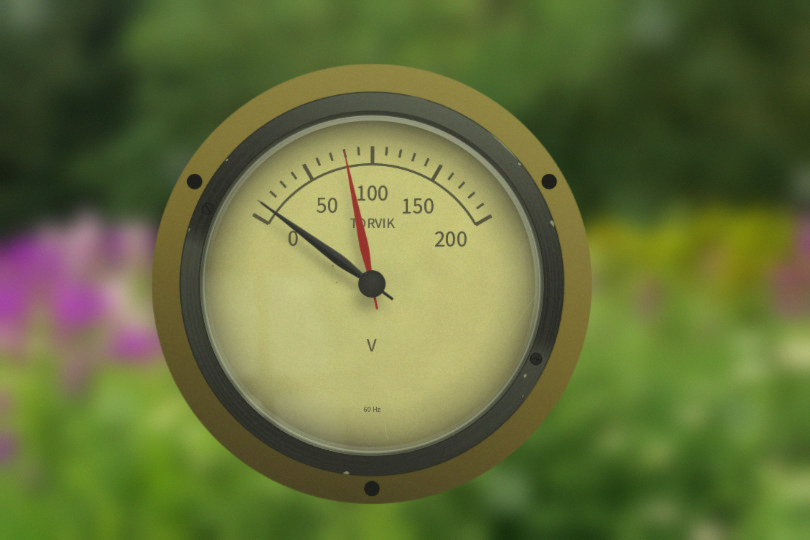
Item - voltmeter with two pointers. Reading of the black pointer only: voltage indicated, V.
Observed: 10 V
